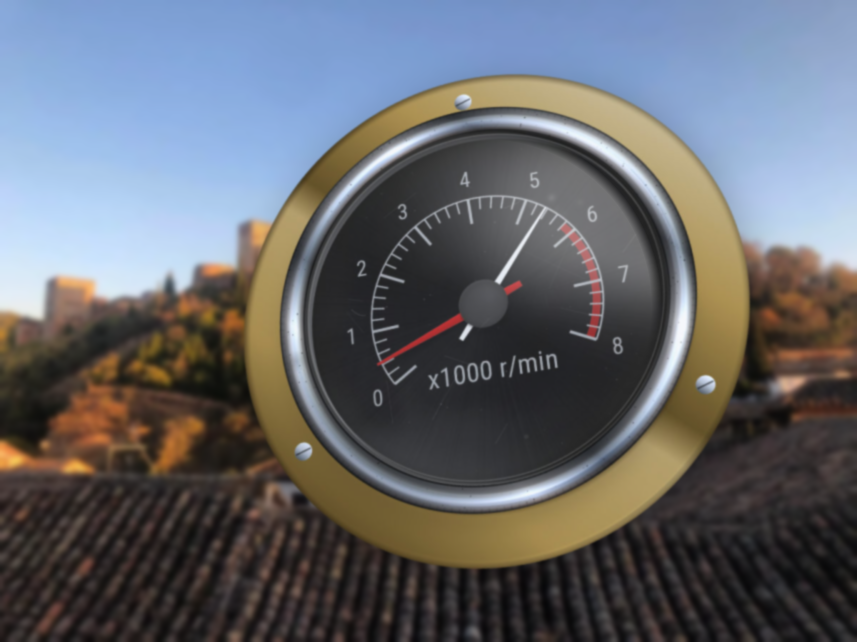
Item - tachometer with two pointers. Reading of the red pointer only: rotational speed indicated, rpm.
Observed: 400 rpm
